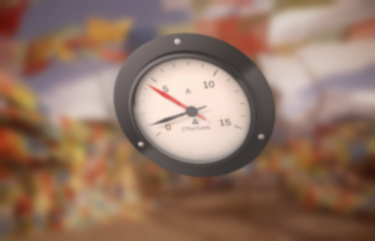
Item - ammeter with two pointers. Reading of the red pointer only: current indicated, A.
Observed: 4.5 A
